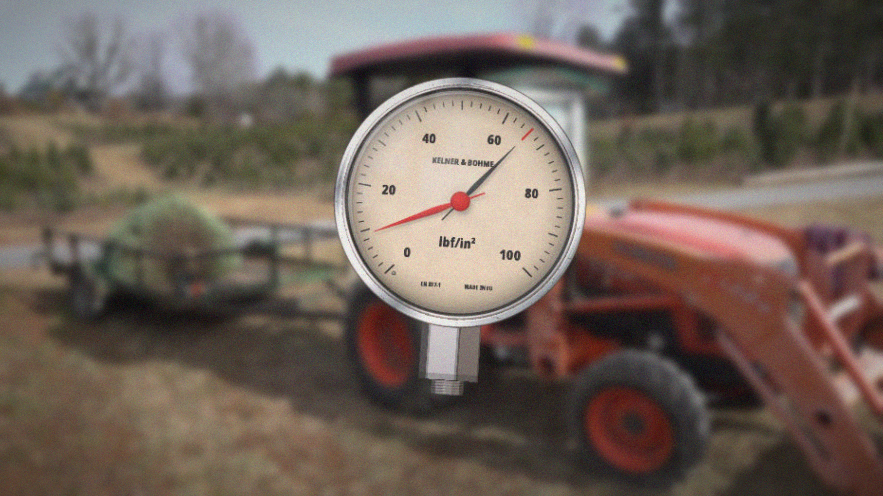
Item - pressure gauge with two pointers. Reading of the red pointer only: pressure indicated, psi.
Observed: 9 psi
